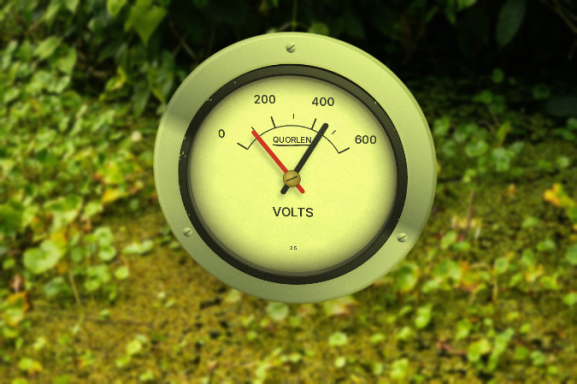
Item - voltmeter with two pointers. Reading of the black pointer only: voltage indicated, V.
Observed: 450 V
